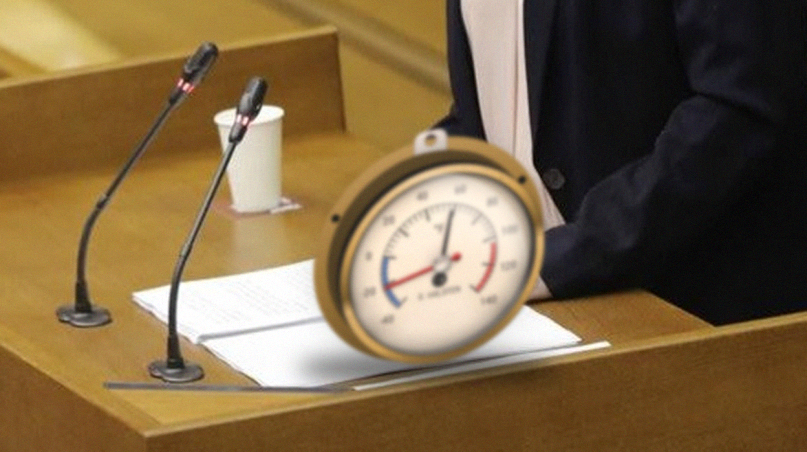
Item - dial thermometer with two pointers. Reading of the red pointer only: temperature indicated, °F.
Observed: -20 °F
